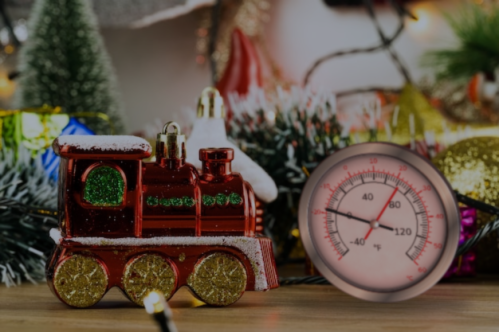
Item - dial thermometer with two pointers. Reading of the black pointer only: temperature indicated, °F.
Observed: 0 °F
